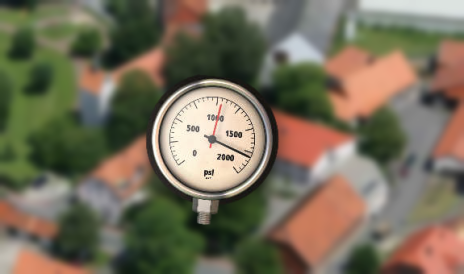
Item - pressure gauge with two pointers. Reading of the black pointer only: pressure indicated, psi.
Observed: 1800 psi
